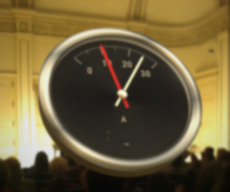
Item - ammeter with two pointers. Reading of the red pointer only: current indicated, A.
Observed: 10 A
